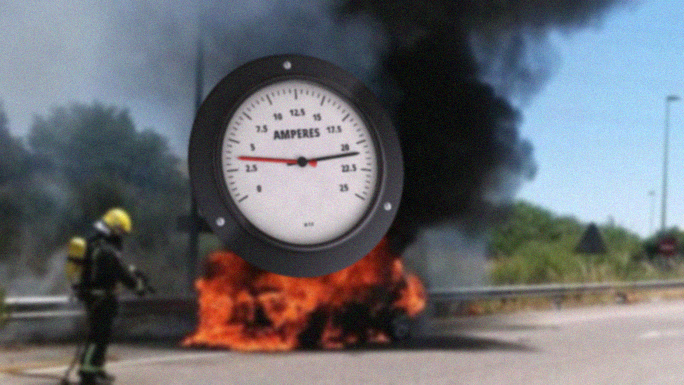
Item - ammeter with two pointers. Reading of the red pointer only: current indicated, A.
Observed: 3.5 A
